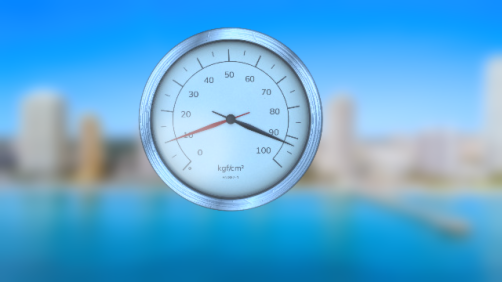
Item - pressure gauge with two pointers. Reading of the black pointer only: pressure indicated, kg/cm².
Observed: 92.5 kg/cm²
